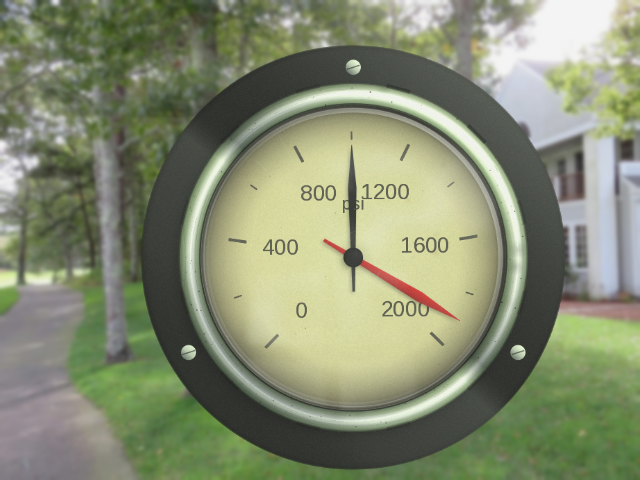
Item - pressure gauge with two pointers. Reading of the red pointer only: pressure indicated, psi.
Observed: 1900 psi
